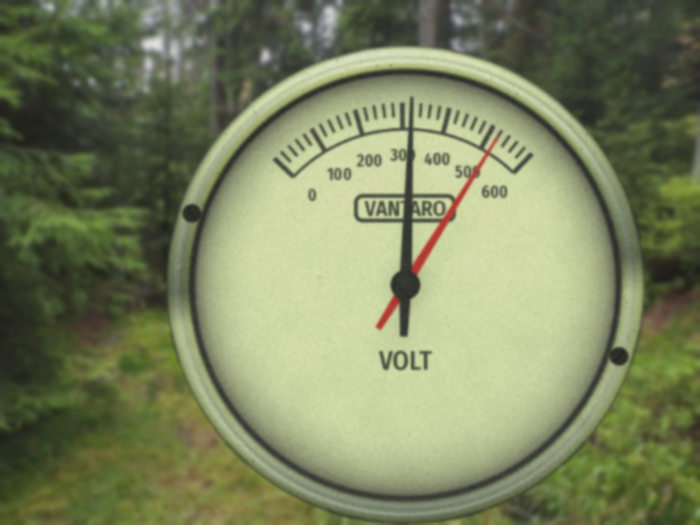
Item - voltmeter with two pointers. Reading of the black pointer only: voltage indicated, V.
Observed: 320 V
